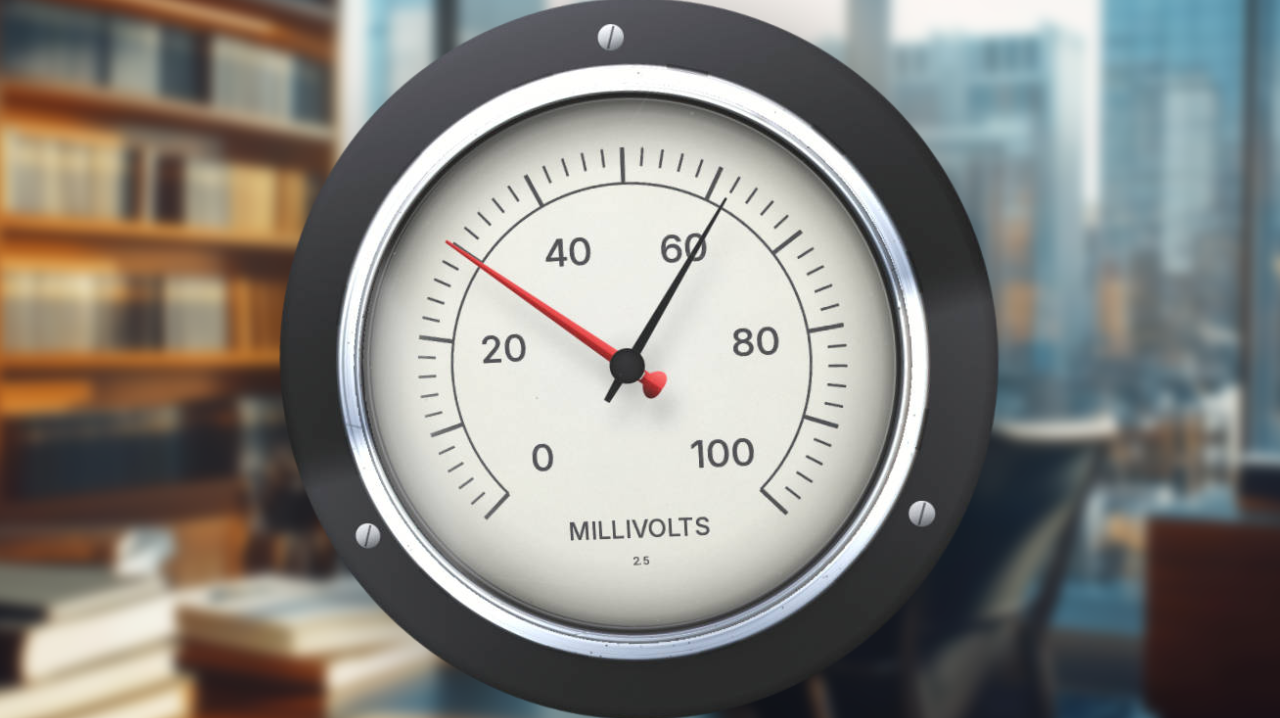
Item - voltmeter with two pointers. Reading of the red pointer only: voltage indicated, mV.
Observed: 30 mV
